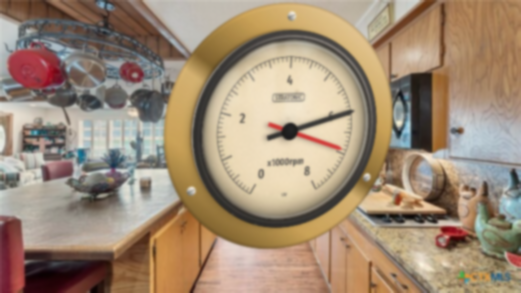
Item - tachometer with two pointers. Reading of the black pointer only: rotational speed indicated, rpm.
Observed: 6000 rpm
